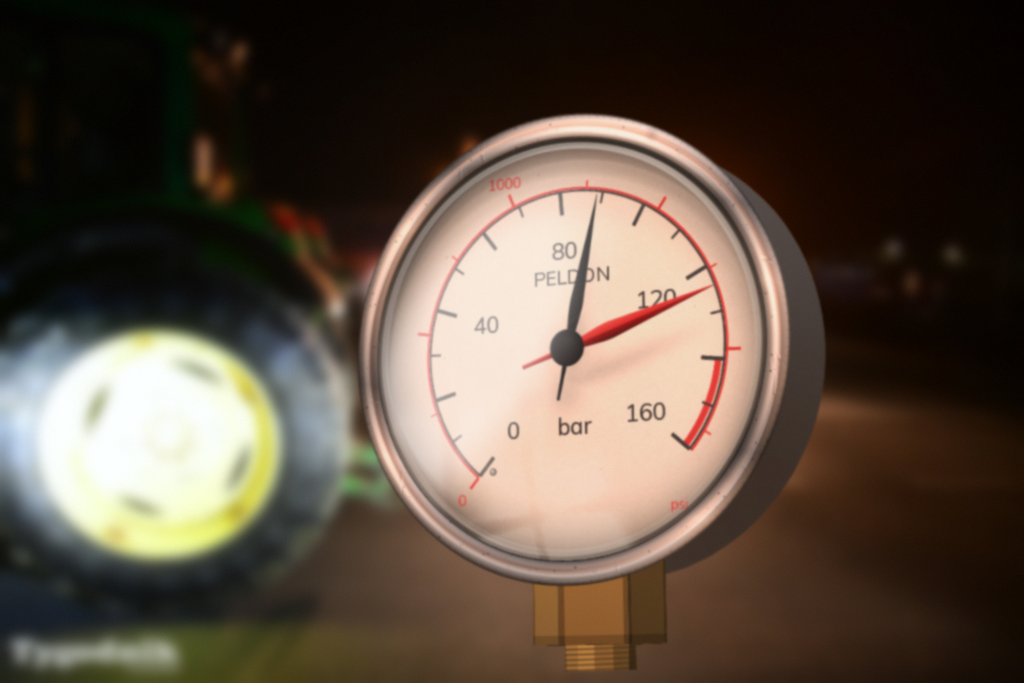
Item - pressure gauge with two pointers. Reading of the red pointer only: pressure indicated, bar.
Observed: 125 bar
